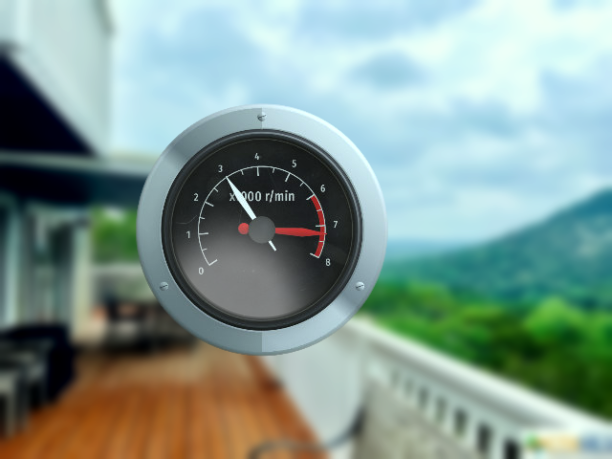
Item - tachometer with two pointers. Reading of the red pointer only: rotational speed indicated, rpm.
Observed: 7250 rpm
